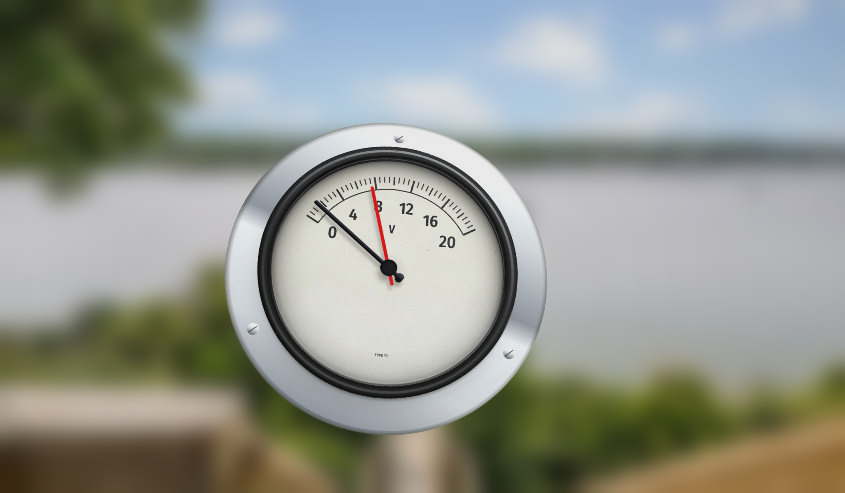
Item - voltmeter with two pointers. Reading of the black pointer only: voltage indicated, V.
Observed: 1.5 V
